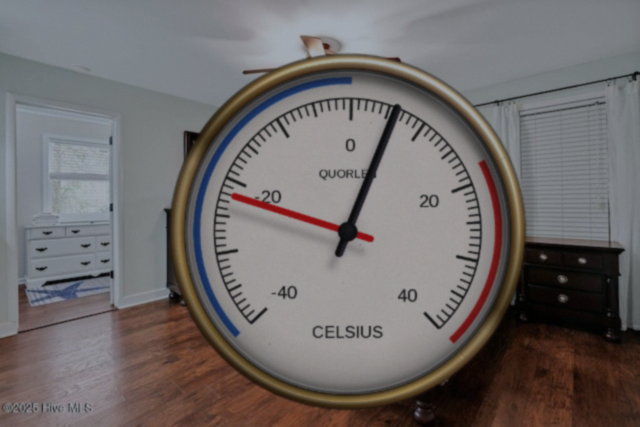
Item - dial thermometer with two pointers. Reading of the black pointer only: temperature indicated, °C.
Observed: 6 °C
